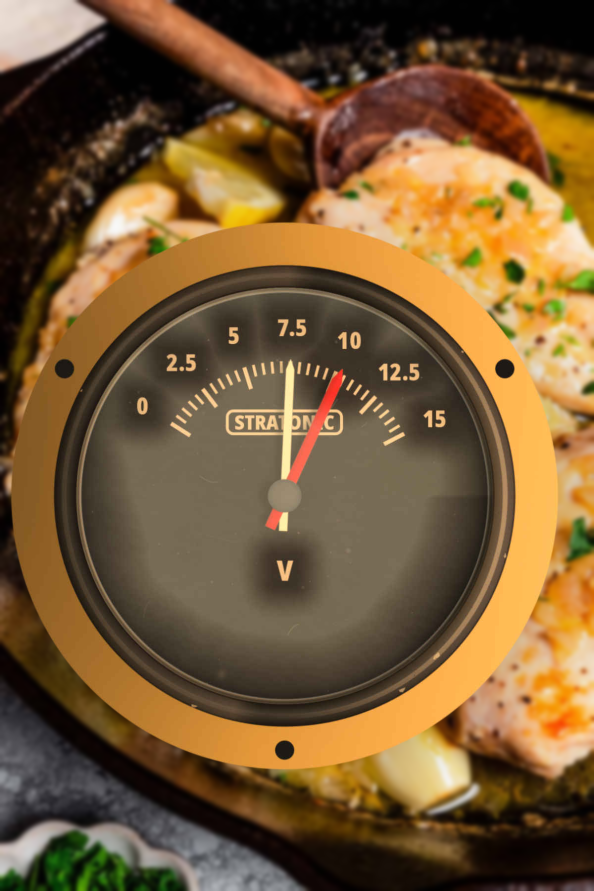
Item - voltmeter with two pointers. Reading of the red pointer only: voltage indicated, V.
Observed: 10.25 V
